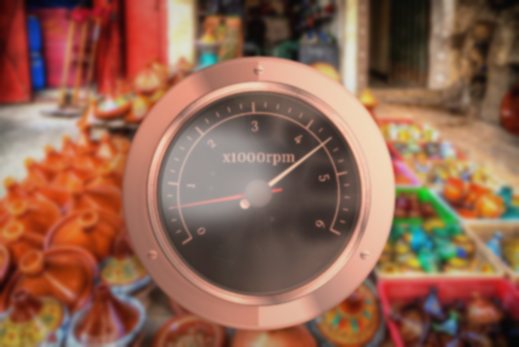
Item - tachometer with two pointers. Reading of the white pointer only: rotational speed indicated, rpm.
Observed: 4400 rpm
